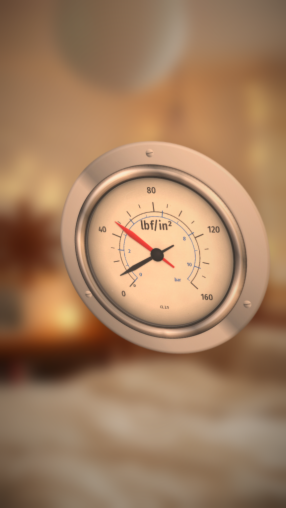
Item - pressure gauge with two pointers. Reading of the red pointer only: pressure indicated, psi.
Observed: 50 psi
